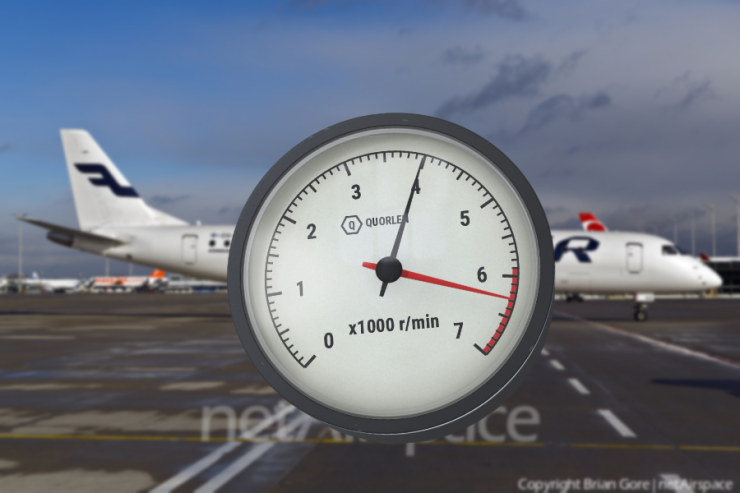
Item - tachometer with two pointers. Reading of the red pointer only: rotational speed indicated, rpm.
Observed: 6300 rpm
